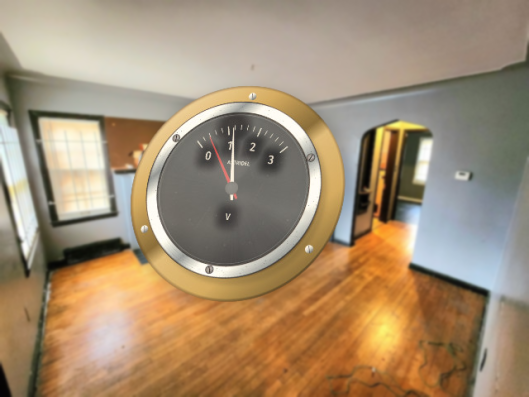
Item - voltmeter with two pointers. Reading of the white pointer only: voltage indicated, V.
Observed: 1.2 V
